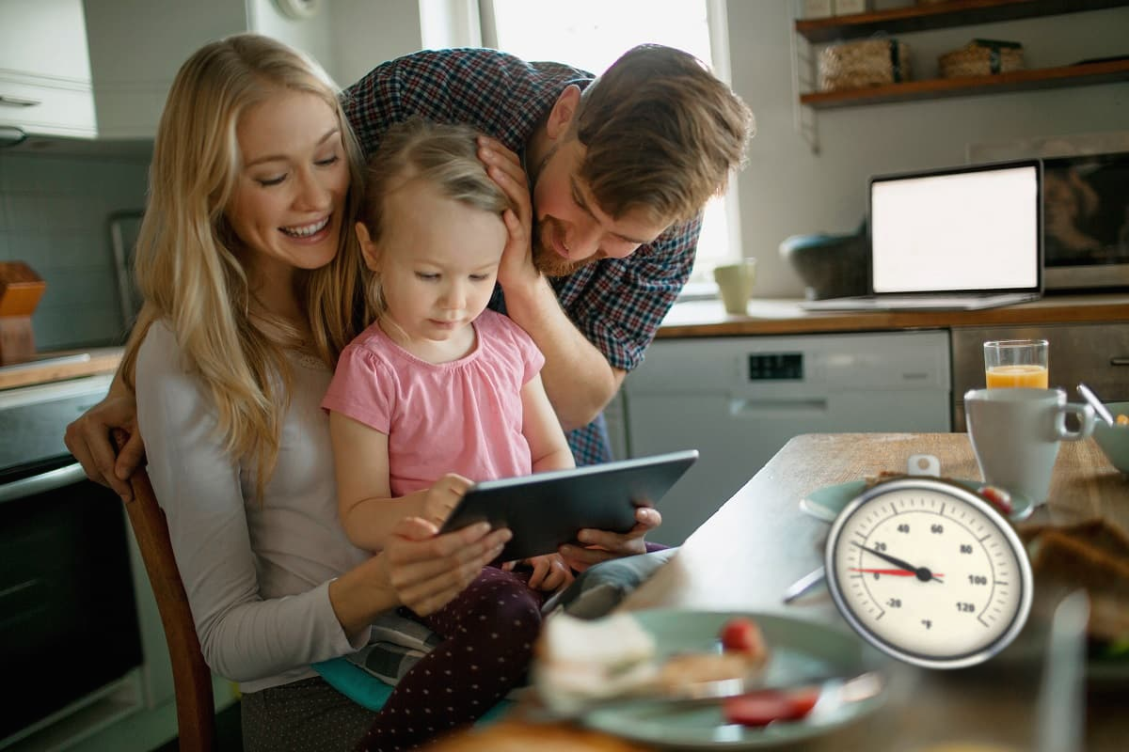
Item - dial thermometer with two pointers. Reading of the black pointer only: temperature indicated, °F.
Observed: 16 °F
